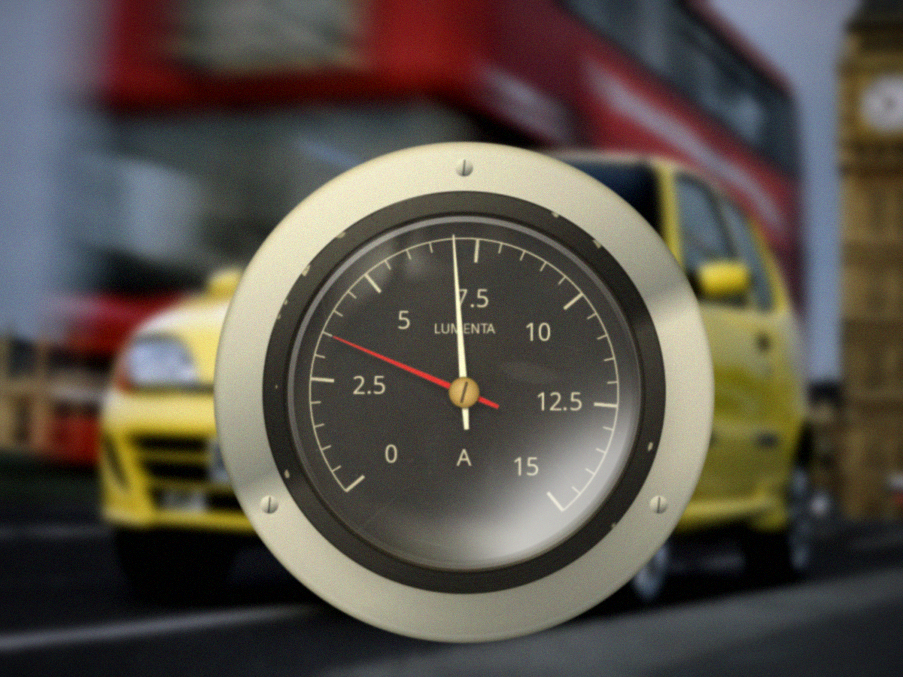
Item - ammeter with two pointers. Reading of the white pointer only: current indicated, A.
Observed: 7 A
